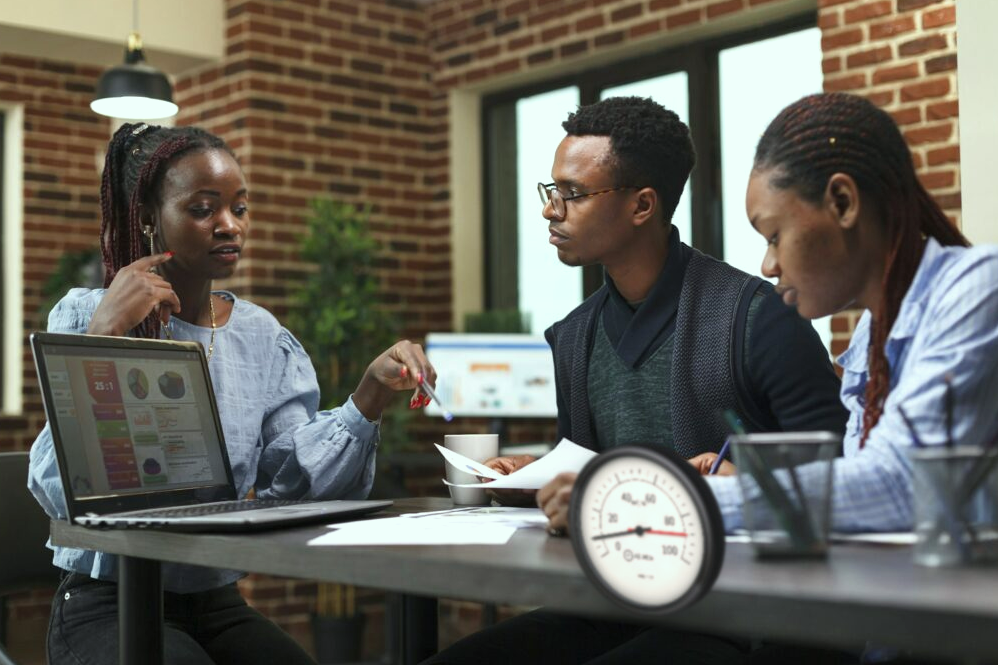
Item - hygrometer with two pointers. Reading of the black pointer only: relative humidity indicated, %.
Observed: 8 %
